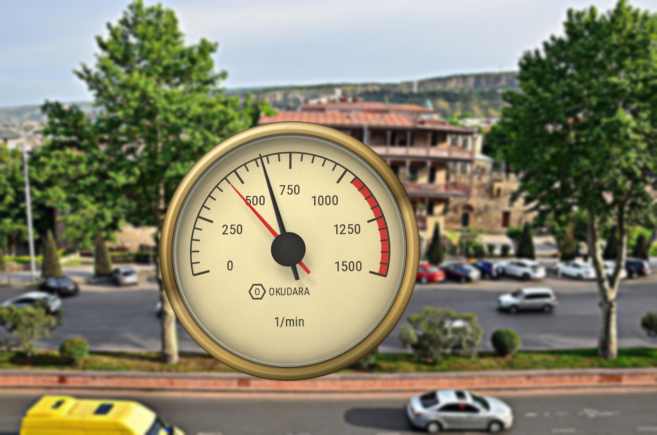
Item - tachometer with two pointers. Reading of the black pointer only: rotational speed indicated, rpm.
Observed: 625 rpm
